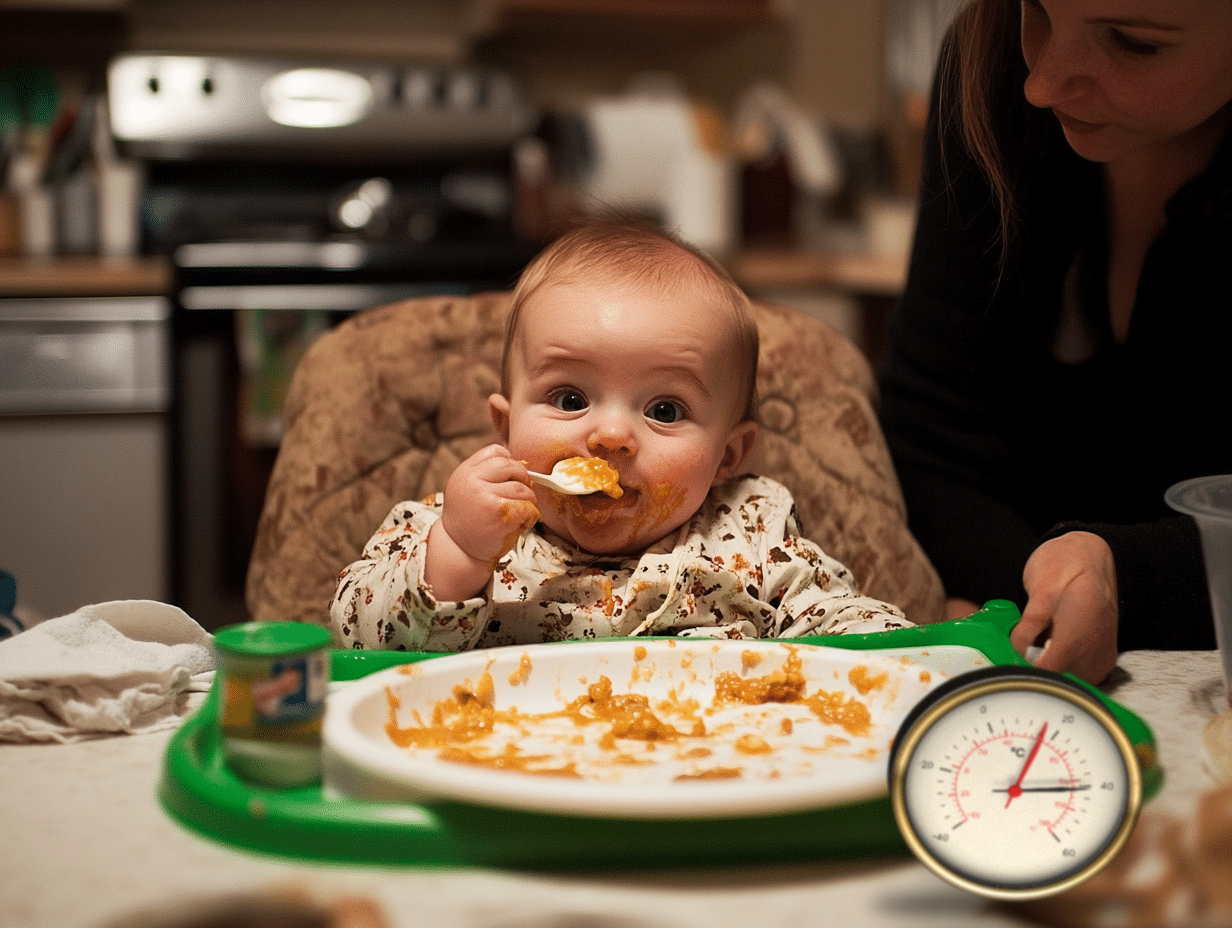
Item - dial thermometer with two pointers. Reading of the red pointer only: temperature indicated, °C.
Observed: 16 °C
